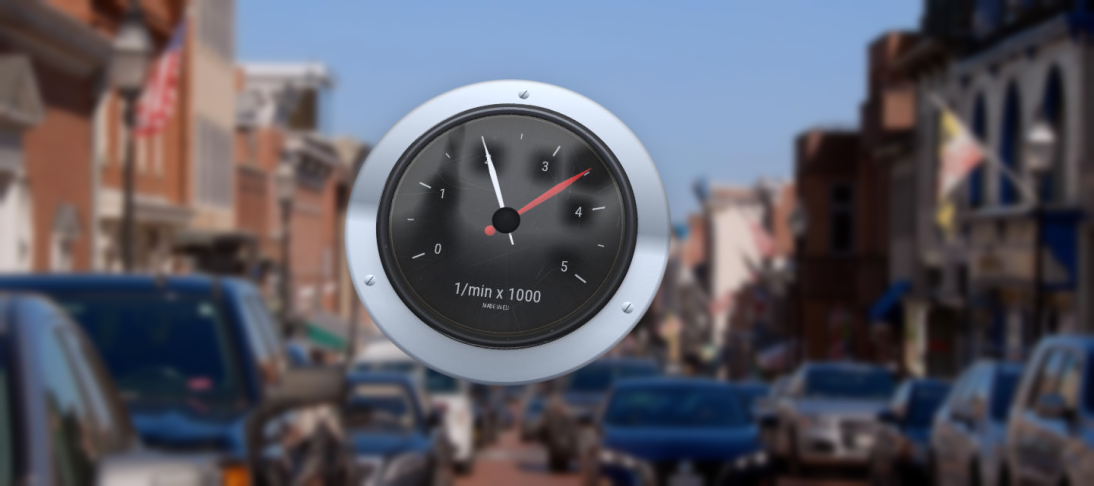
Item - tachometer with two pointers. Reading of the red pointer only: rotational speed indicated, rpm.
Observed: 3500 rpm
